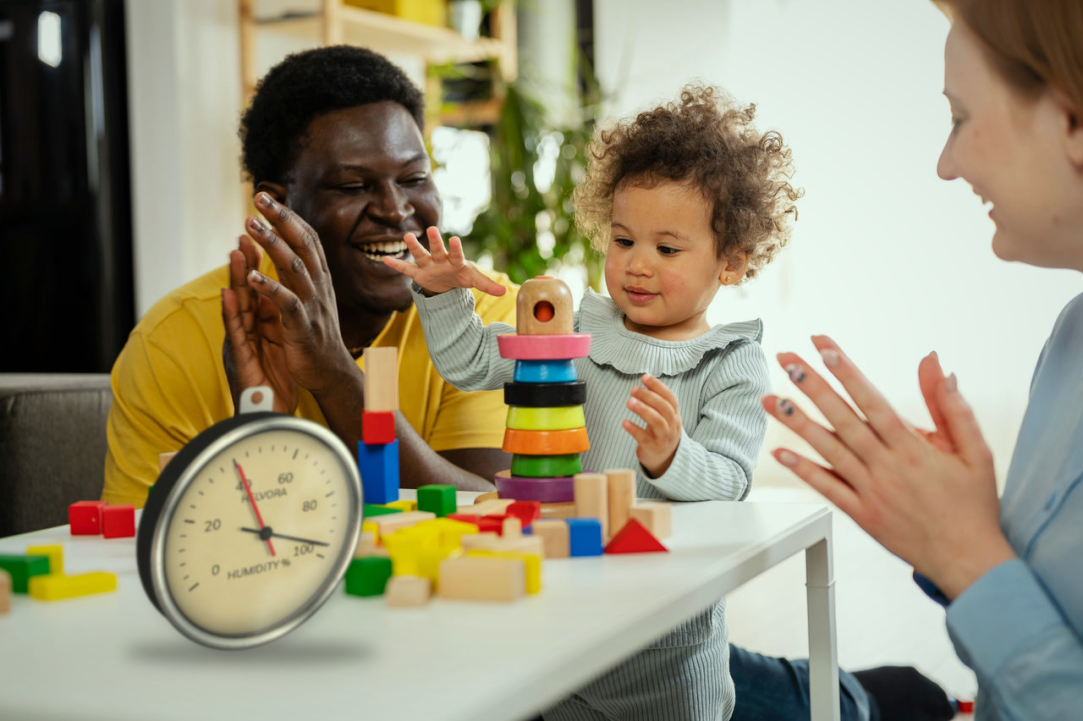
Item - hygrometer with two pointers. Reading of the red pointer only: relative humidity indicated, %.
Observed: 40 %
